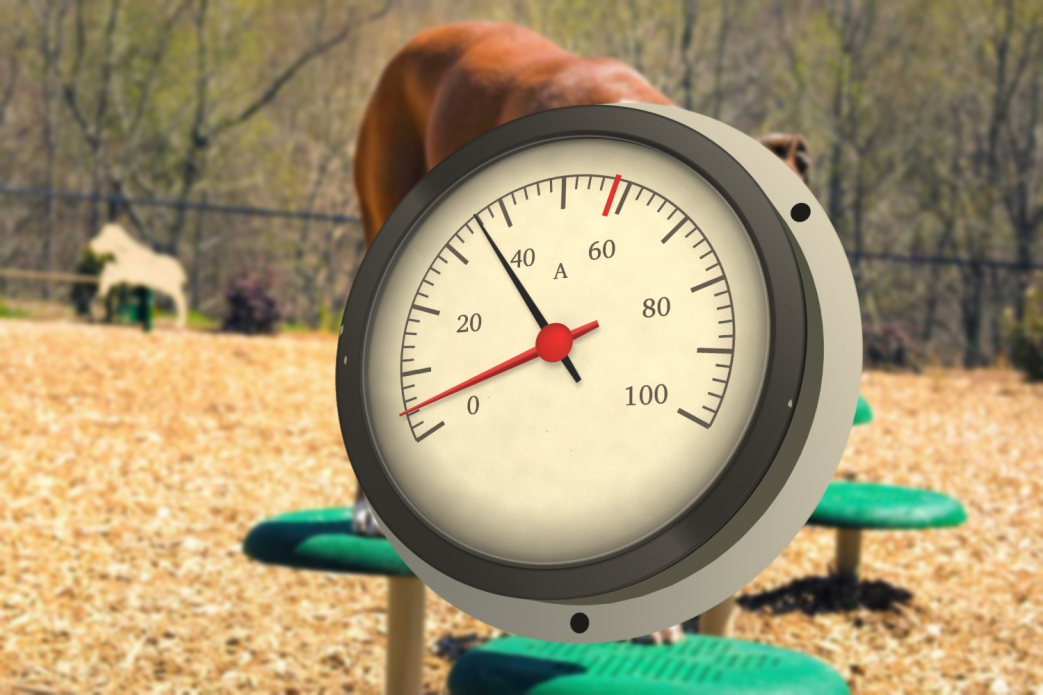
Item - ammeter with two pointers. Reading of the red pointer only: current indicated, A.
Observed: 4 A
